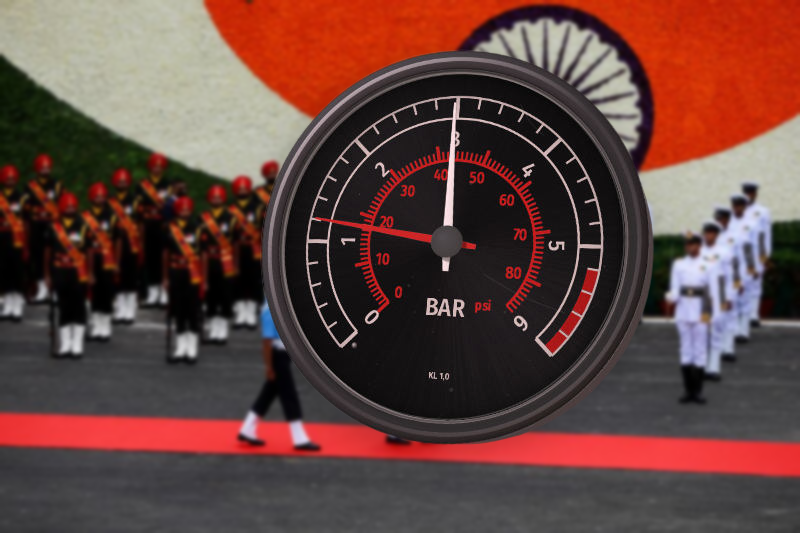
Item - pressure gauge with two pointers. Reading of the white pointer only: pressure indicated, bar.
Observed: 3 bar
